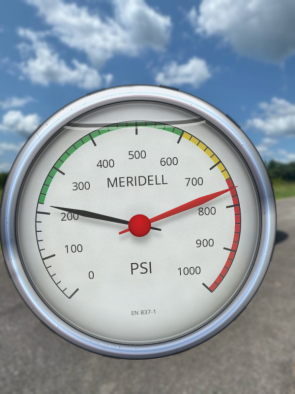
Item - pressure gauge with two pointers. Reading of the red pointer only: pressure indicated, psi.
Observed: 760 psi
